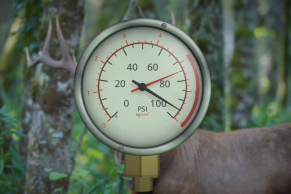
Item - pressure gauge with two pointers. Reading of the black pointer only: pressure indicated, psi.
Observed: 95 psi
